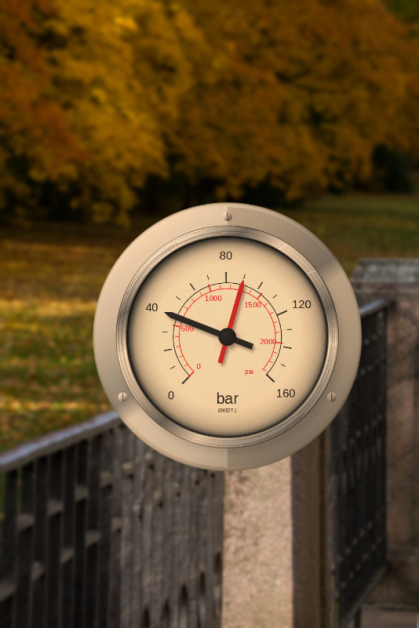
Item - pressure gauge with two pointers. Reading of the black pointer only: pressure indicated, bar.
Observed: 40 bar
